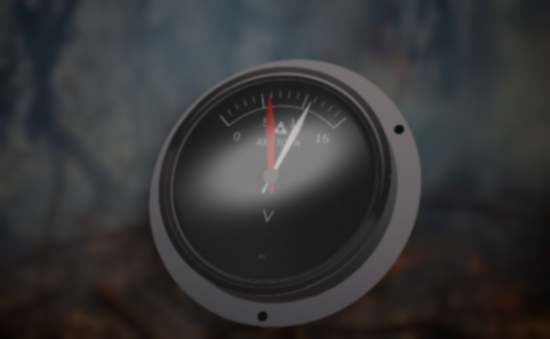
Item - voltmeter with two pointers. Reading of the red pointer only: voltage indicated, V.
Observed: 6 V
